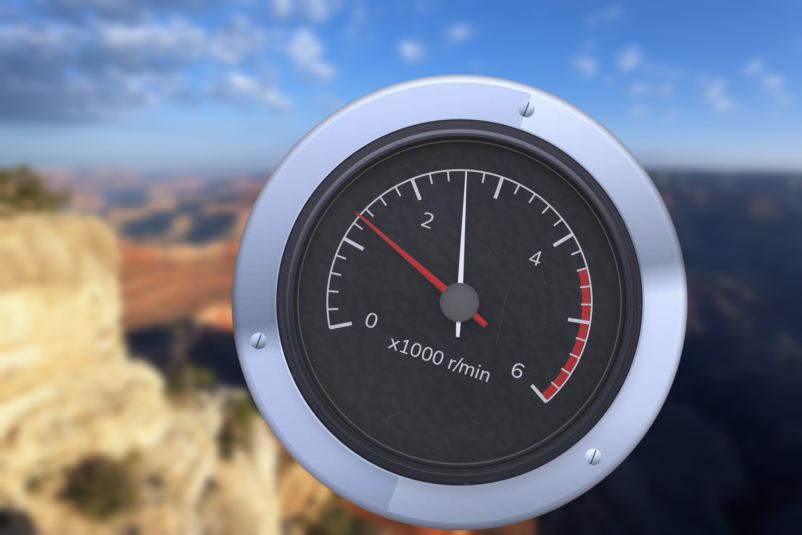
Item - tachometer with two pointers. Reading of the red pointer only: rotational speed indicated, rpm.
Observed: 1300 rpm
